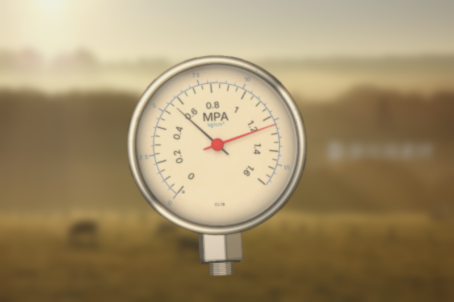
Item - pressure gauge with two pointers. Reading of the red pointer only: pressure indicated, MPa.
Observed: 1.25 MPa
